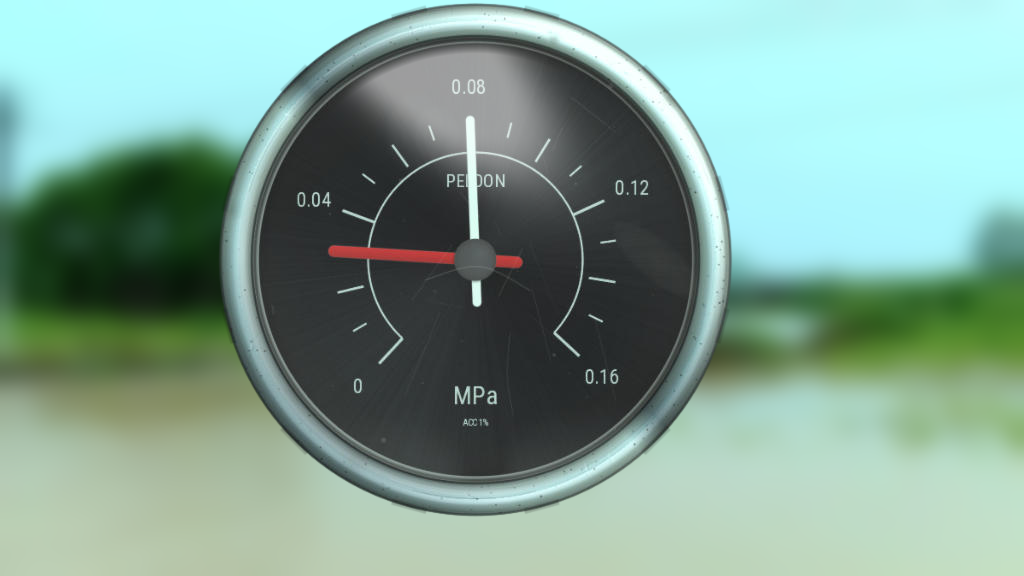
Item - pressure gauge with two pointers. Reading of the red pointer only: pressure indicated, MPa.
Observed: 0.03 MPa
